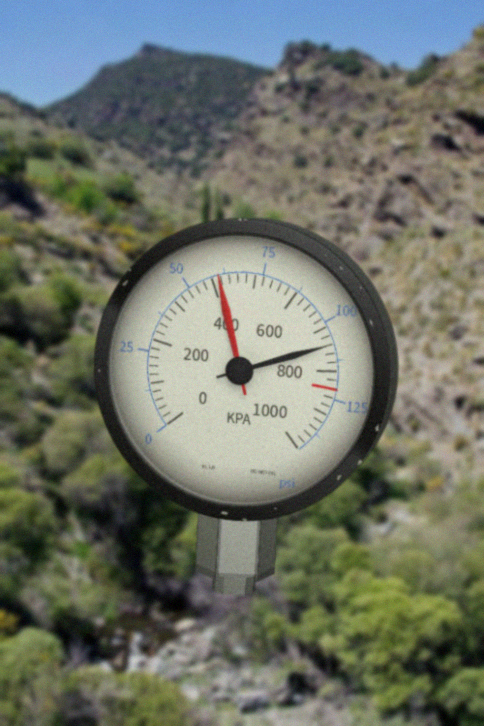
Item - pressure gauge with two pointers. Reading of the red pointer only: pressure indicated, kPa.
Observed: 420 kPa
